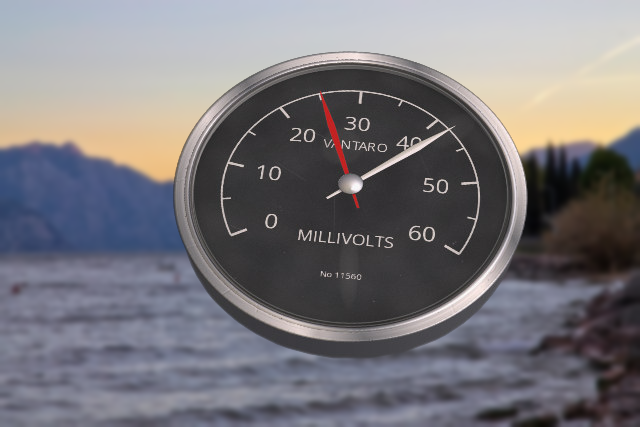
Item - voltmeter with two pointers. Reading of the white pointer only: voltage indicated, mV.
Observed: 42.5 mV
